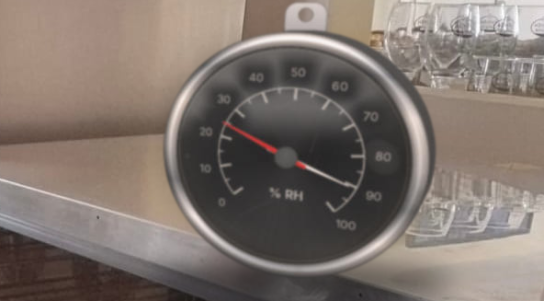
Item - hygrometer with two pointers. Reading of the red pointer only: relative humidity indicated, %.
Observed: 25 %
